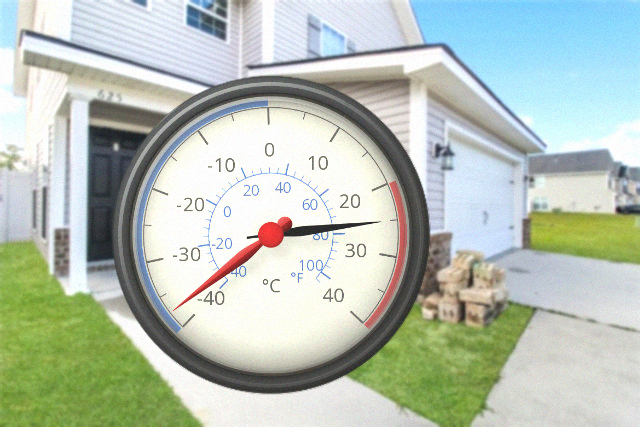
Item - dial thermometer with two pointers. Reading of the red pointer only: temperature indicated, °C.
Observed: -37.5 °C
